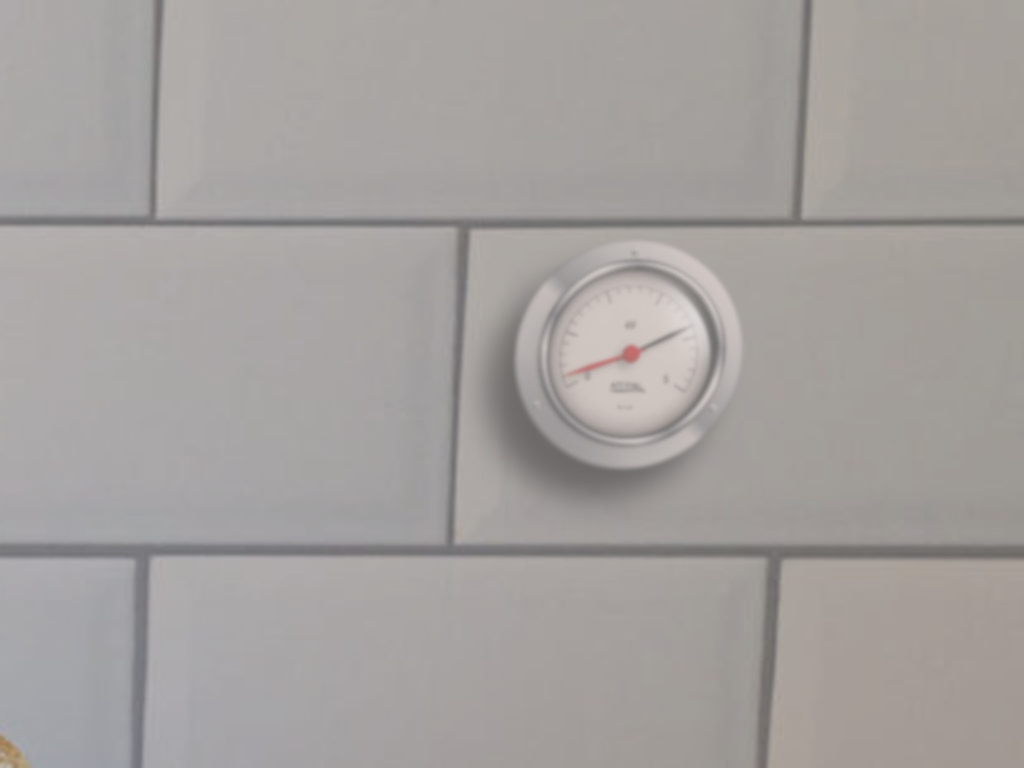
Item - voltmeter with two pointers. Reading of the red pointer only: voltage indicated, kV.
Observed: 0.2 kV
